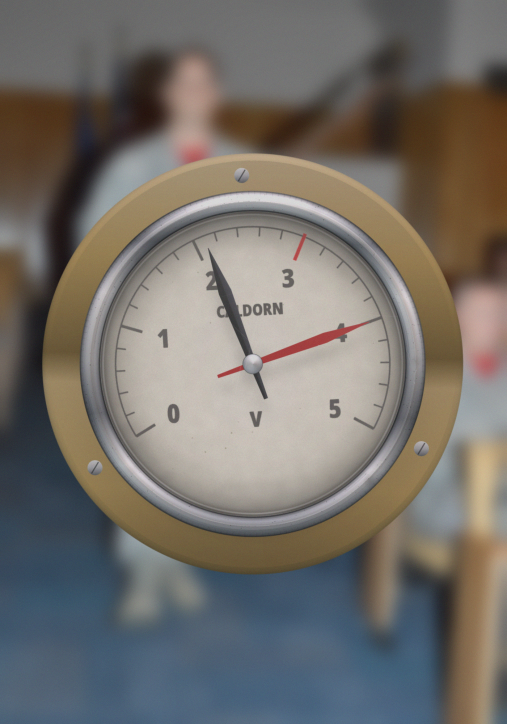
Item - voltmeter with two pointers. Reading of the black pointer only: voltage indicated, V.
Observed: 2.1 V
